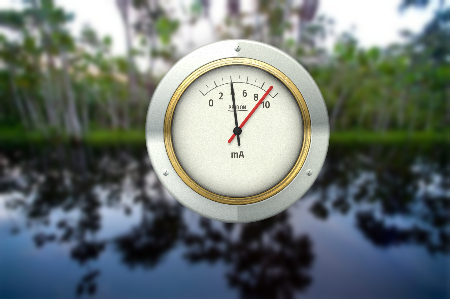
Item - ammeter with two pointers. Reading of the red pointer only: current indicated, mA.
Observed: 9 mA
